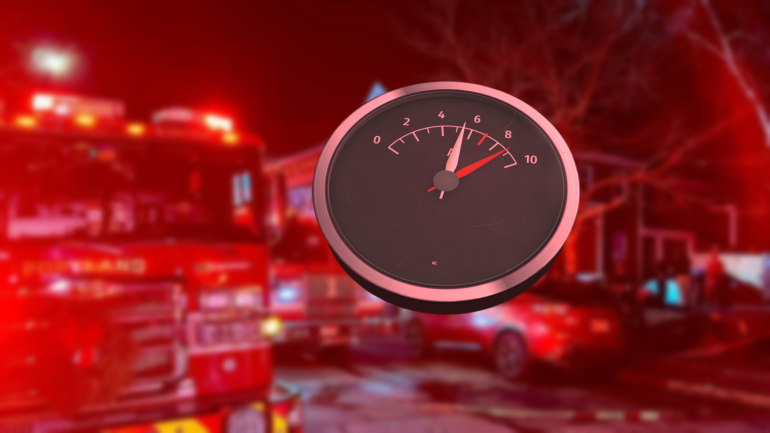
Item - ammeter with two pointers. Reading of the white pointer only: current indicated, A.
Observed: 5.5 A
